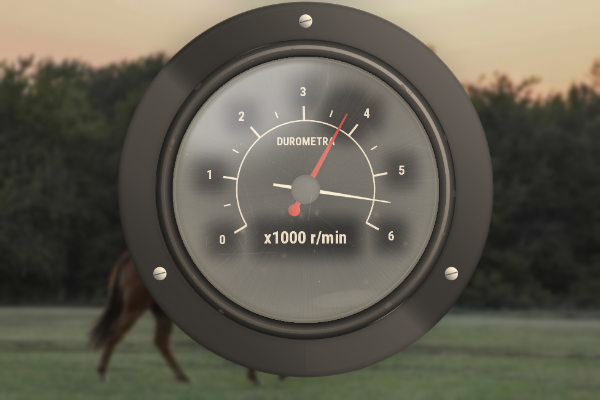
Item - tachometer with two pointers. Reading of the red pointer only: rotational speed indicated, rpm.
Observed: 3750 rpm
